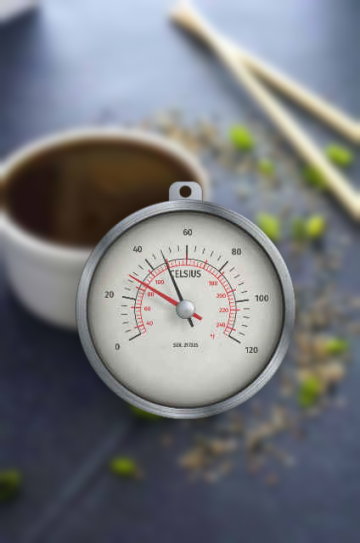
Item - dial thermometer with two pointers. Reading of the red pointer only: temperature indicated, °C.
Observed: 30 °C
